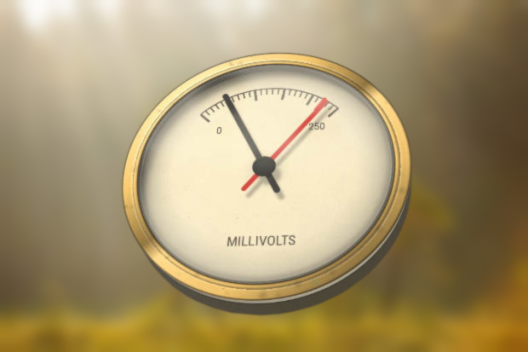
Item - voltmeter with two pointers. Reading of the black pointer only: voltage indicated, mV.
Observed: 50 mV
